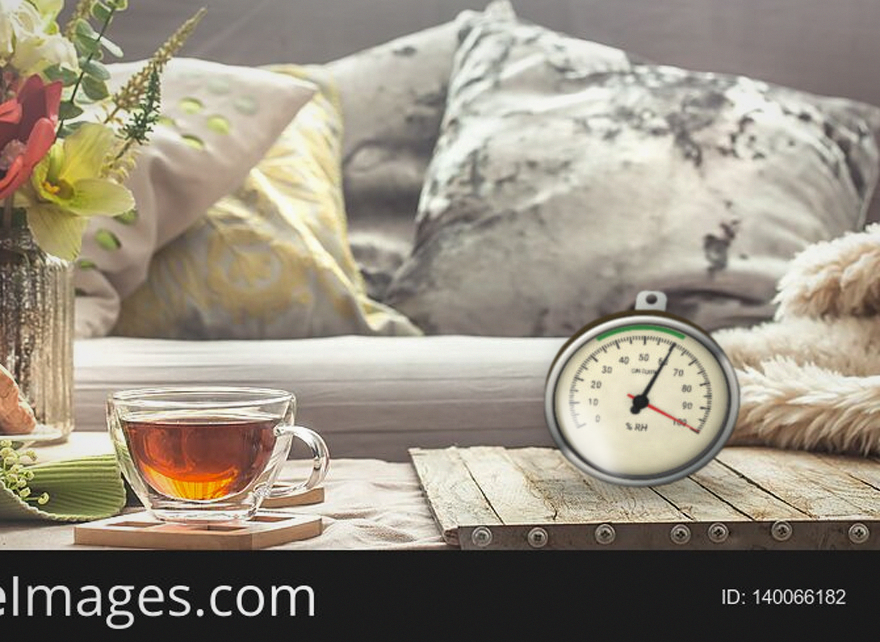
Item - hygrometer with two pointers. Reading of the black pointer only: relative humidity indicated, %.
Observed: 60 %
